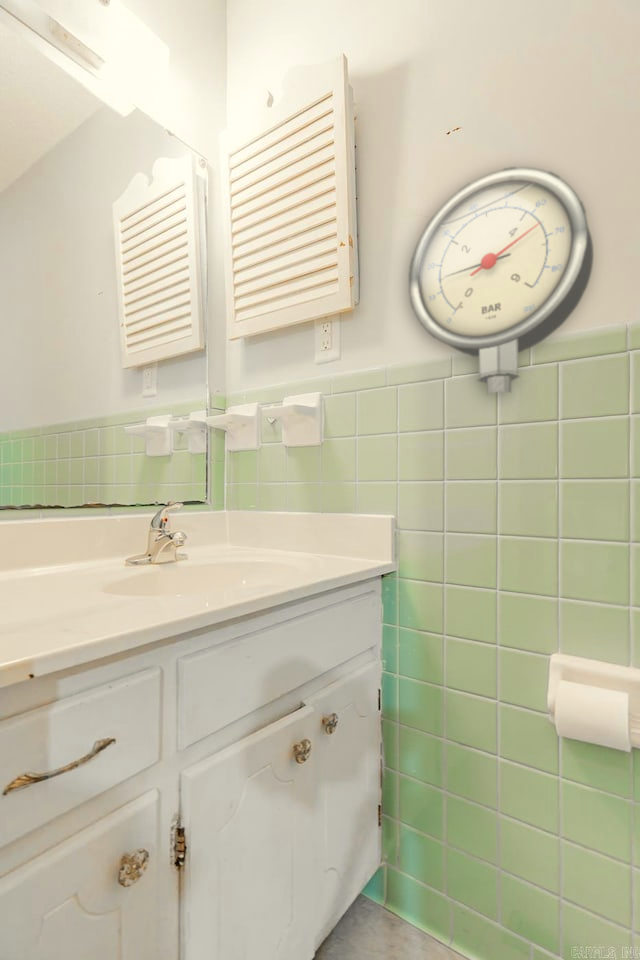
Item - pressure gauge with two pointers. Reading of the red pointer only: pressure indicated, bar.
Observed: 4.5 bar
